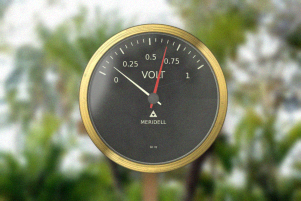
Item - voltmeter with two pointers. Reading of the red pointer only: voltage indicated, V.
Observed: 0.65 V
